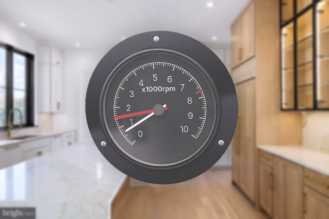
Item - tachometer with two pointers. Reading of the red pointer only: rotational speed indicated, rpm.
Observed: 1500 rpm
